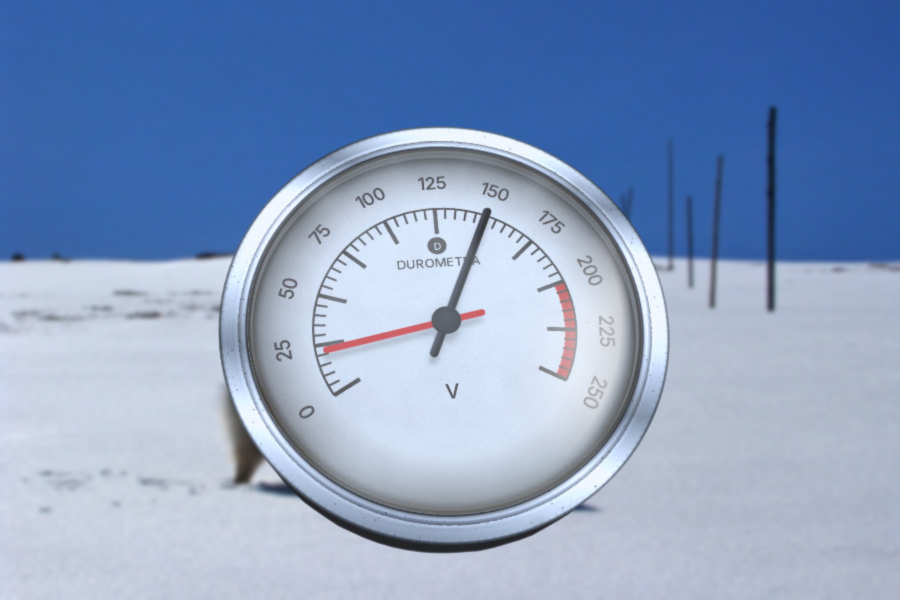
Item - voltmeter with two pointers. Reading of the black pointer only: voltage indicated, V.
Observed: 150 V
